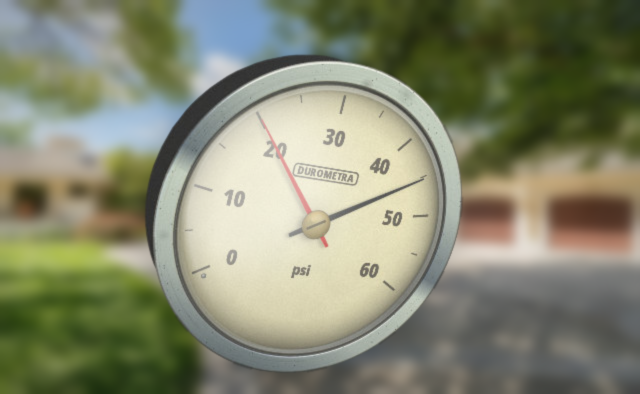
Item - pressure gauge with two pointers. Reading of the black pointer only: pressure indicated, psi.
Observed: 45 psi
